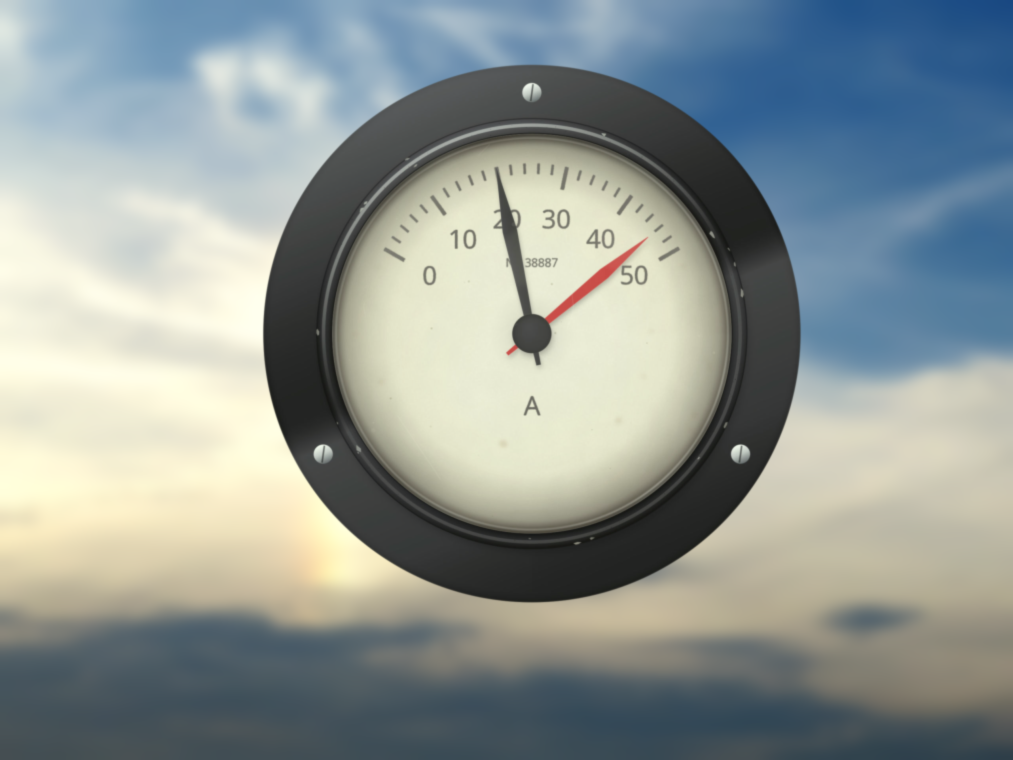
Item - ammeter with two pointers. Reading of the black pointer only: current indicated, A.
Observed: 20 A
